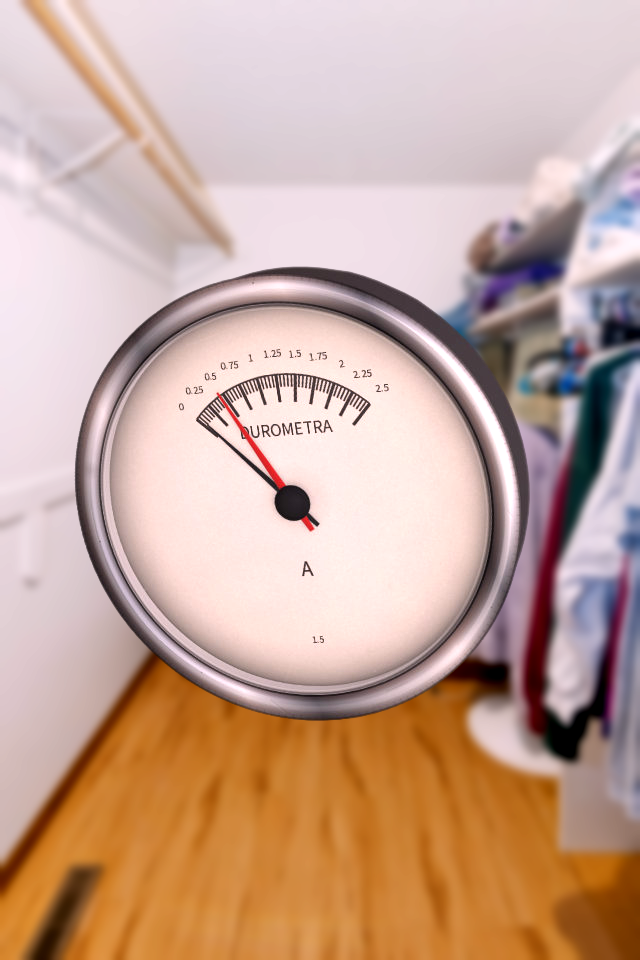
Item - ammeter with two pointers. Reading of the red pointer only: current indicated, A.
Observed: 0.5 A
